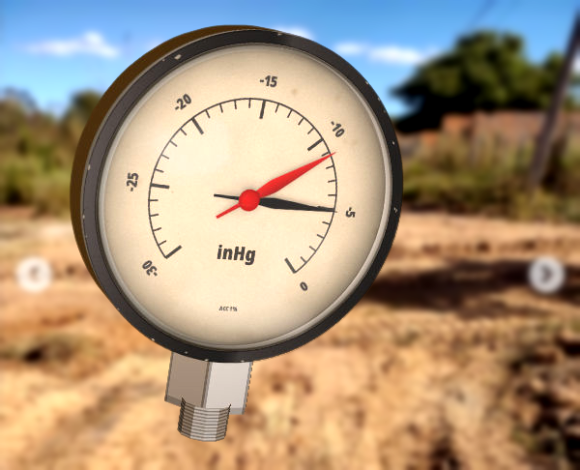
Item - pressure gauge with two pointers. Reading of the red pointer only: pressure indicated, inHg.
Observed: -9 inHg
